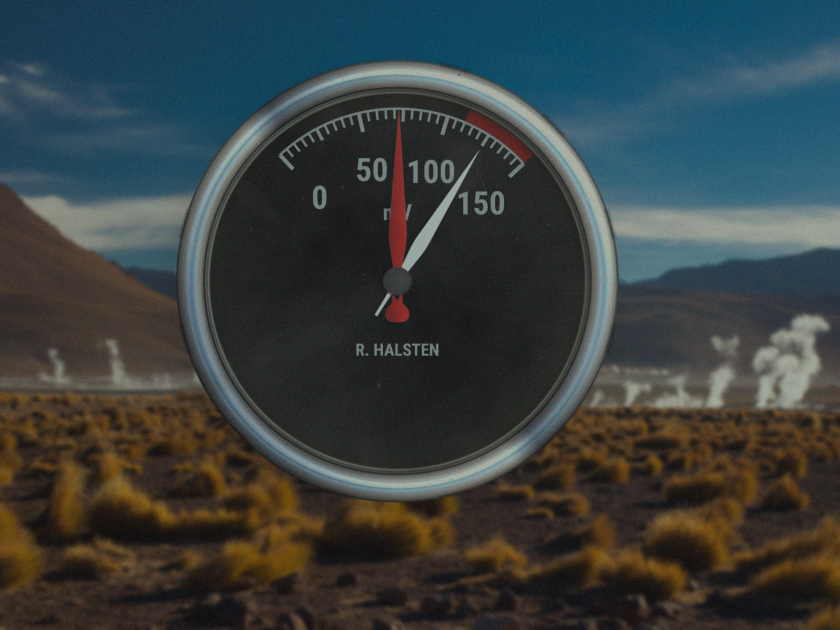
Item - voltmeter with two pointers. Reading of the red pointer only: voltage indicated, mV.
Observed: 72.5 mV
